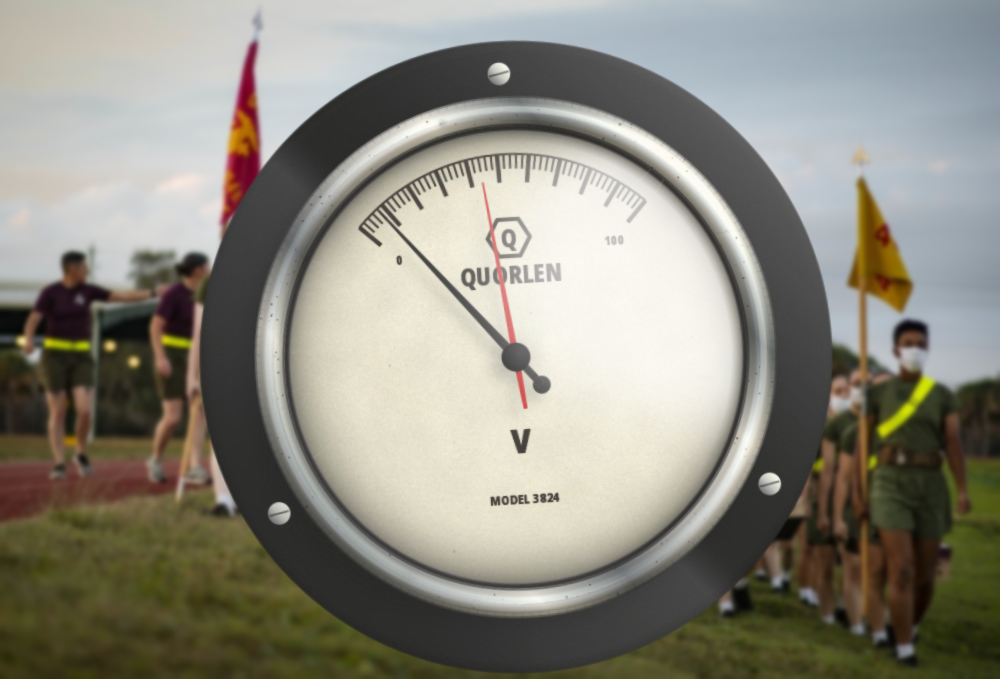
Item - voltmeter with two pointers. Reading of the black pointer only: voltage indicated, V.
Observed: 8 V
